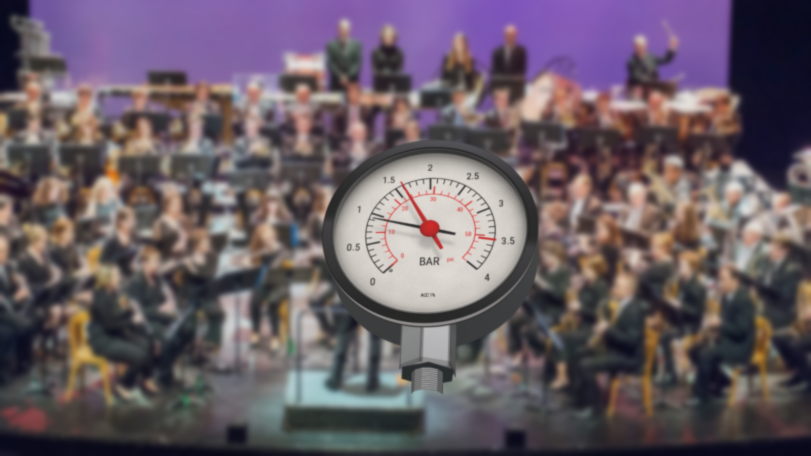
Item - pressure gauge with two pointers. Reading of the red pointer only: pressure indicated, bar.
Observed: 1.6 bar
